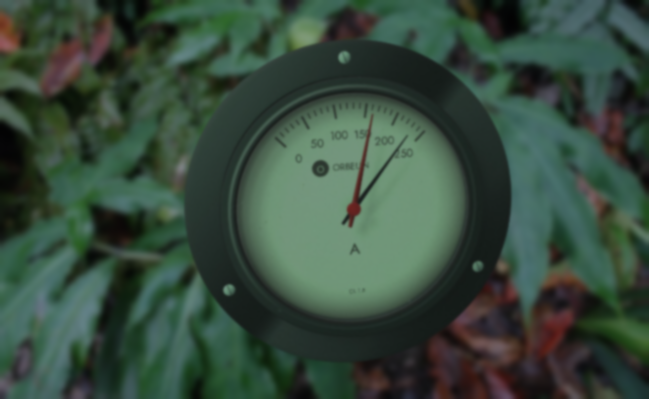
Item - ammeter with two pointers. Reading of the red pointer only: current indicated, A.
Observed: 160 A
